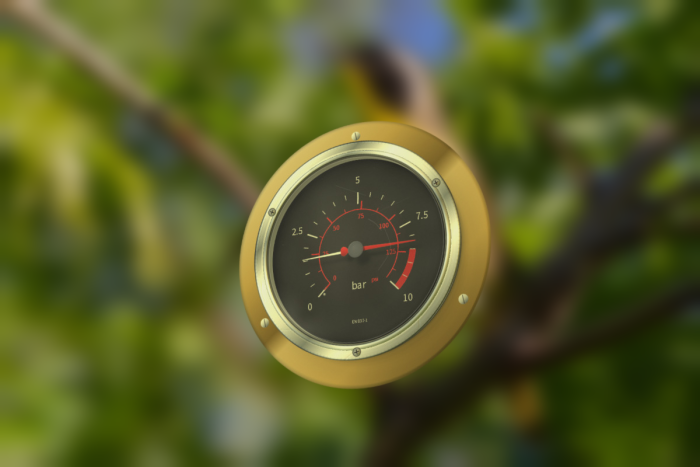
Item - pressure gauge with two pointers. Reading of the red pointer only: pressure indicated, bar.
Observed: 8.25 bar
